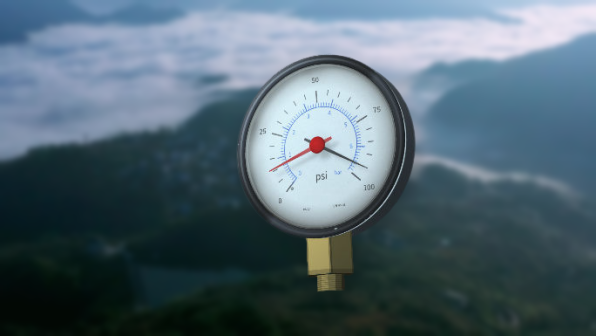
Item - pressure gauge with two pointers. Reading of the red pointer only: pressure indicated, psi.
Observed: 10 psi
